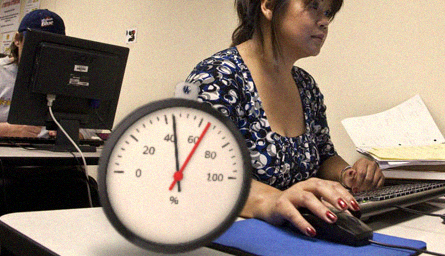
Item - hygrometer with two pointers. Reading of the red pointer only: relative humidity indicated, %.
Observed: 64 %
